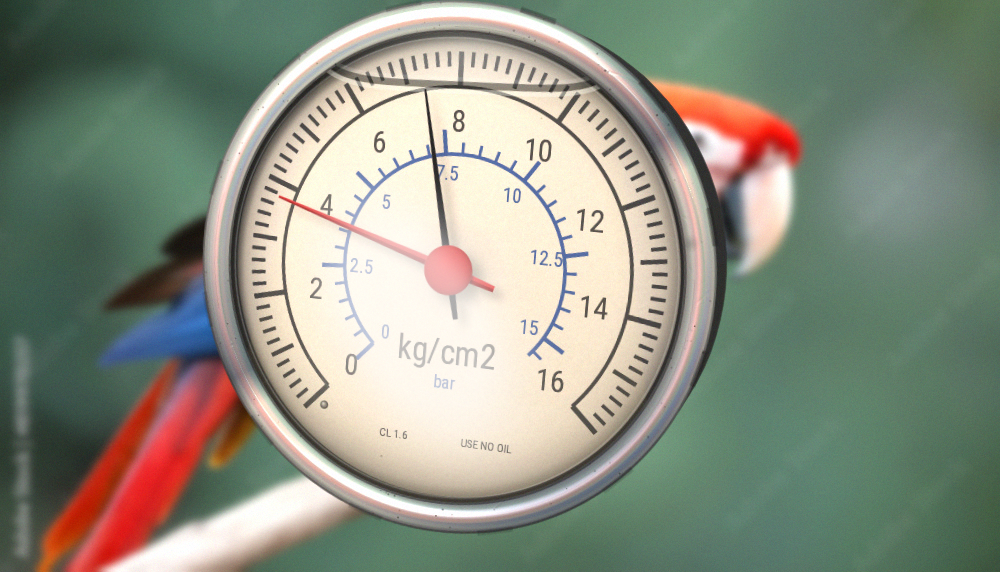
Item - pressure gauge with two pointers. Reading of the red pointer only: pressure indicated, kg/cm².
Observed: 3.8 kg/cm²
